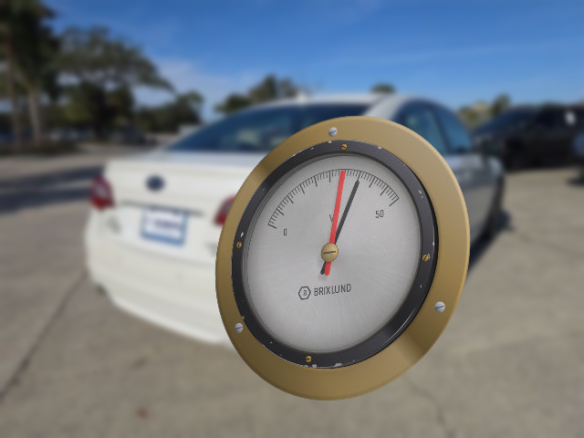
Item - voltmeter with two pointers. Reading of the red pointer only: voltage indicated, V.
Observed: 30 V
